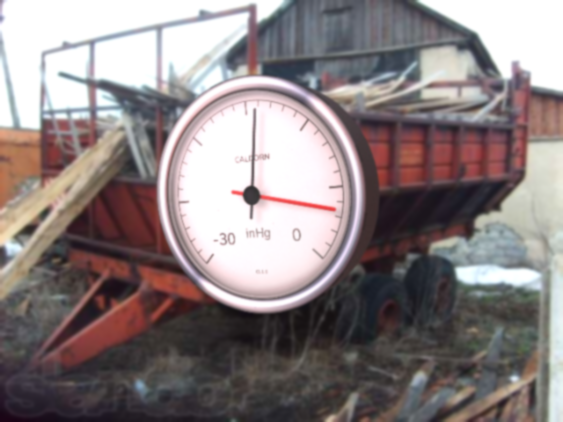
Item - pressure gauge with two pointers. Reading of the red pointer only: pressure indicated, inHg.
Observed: -3.5 inHg
